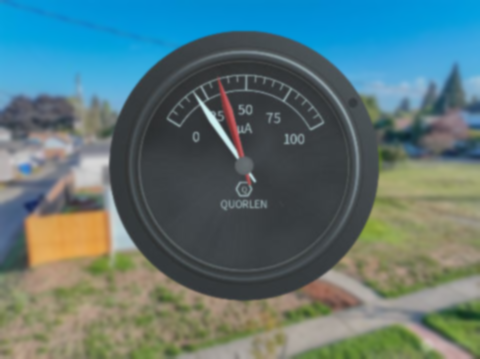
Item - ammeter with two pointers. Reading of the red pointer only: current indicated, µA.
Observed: 35 µA
